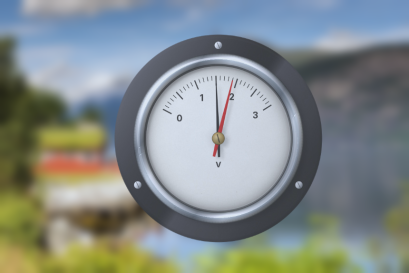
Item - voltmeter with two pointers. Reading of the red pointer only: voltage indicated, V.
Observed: 1.9 V
